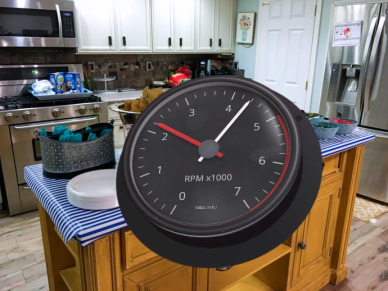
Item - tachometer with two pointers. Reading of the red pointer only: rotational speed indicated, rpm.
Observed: 2200 rpm
